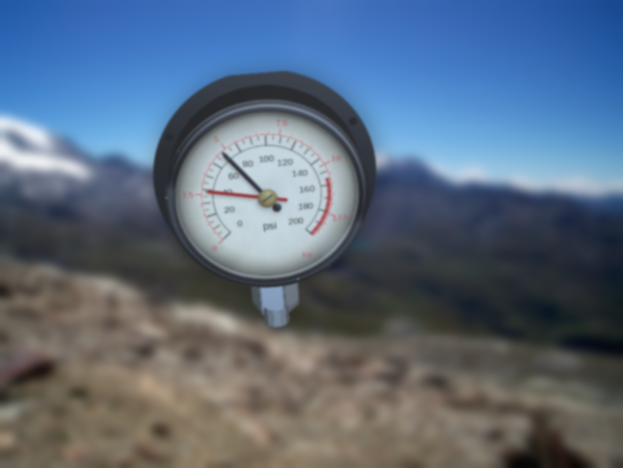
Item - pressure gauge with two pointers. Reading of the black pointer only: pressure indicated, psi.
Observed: 70 psi
